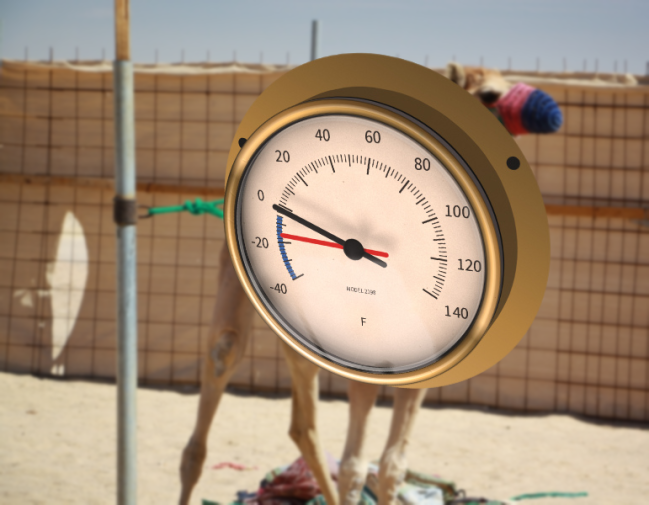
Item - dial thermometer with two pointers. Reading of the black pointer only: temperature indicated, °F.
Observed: 0 °F
